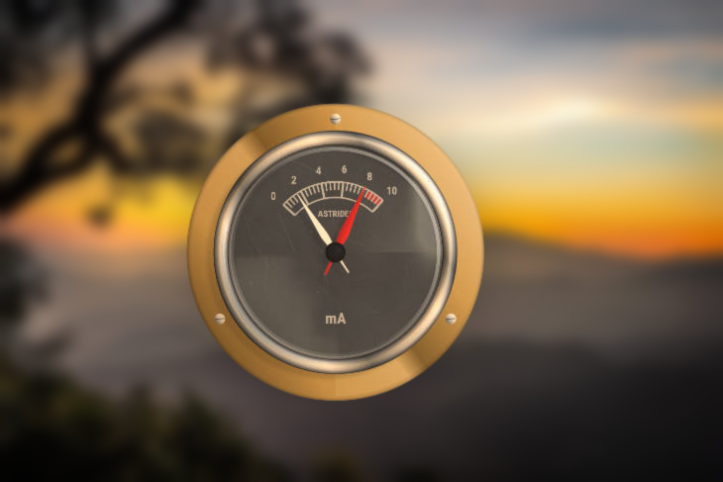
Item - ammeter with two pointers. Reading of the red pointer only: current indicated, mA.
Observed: 8 mA
